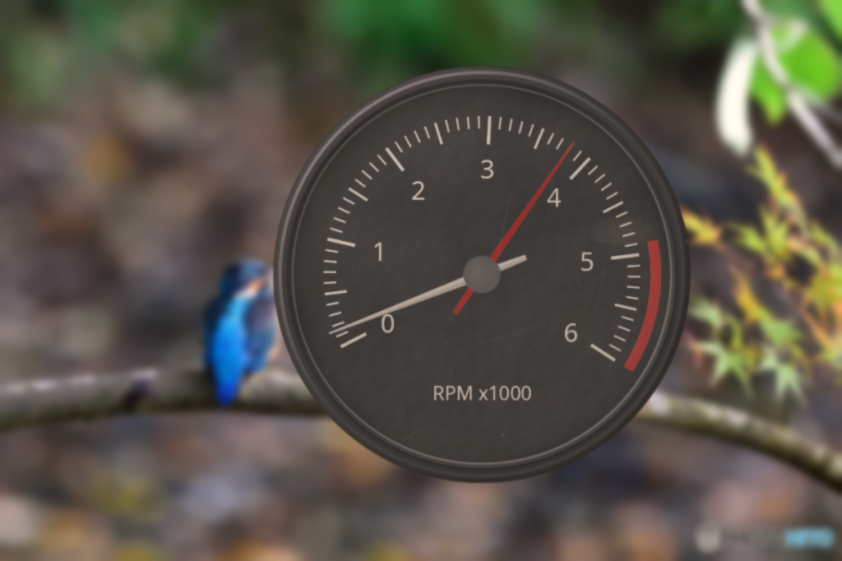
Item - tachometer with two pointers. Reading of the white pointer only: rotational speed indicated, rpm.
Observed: 150 rpm
